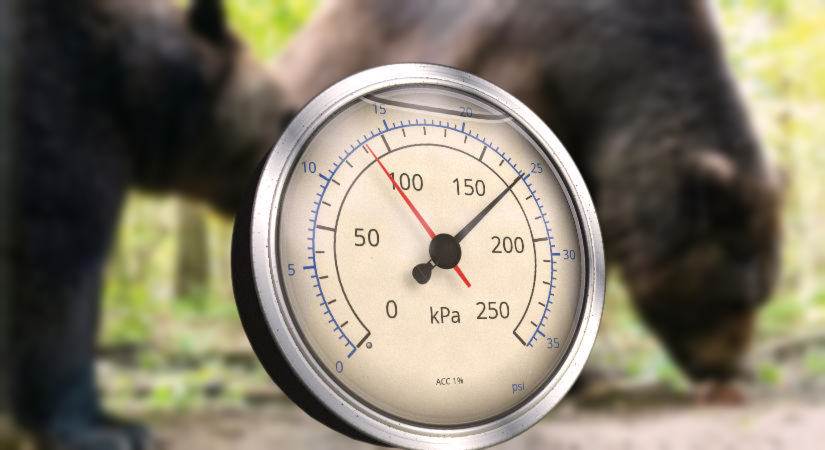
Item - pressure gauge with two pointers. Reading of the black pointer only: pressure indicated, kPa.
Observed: 170 kPa
